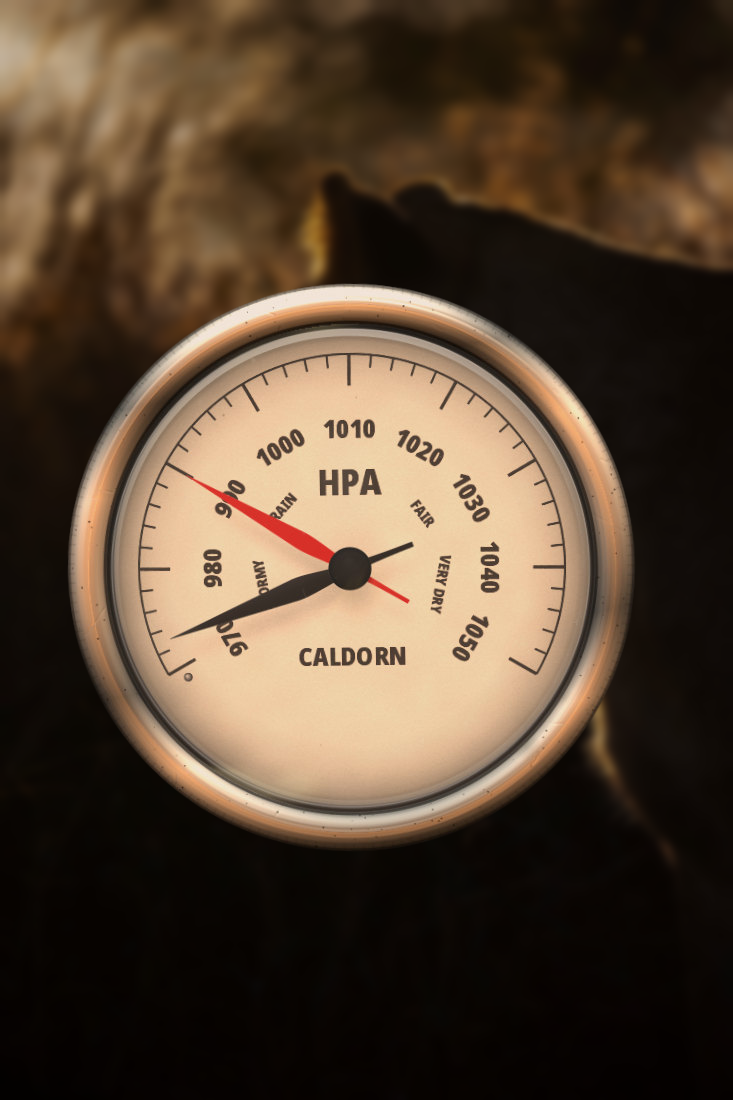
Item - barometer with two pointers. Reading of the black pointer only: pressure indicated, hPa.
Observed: 973 hPa
